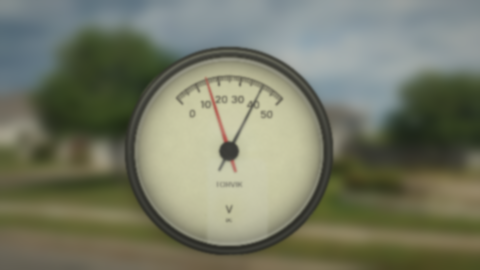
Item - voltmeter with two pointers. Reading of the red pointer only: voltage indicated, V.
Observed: 15 V
